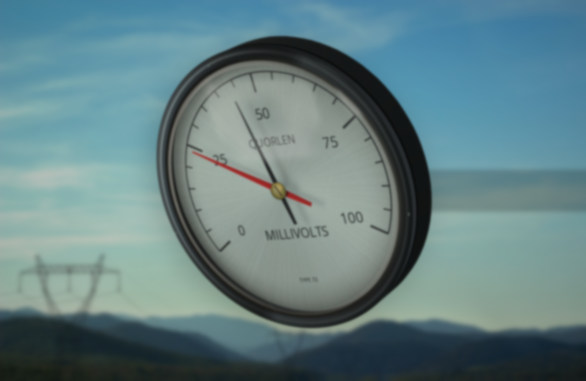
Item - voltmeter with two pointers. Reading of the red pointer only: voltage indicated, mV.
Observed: 25 mV
